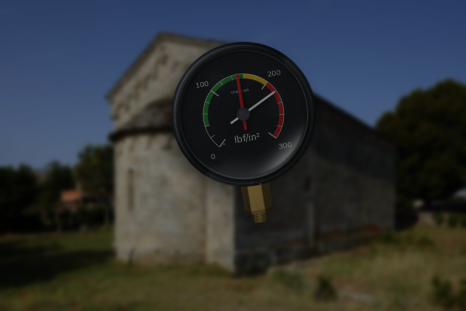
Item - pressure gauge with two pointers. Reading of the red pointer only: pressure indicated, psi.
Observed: 150 psi
